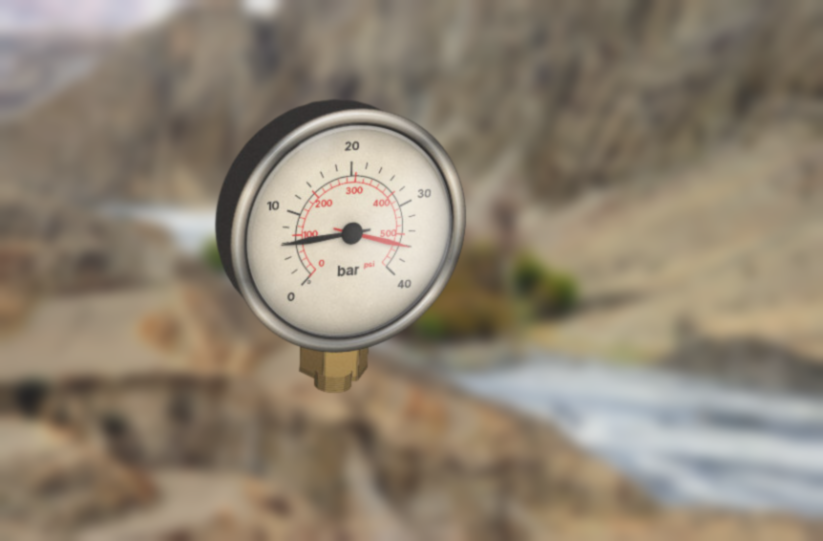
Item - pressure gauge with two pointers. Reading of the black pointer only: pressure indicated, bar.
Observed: 6 bar
